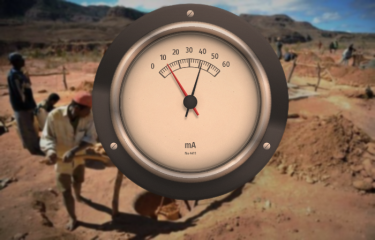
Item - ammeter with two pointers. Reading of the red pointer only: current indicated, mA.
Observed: 10 mA
